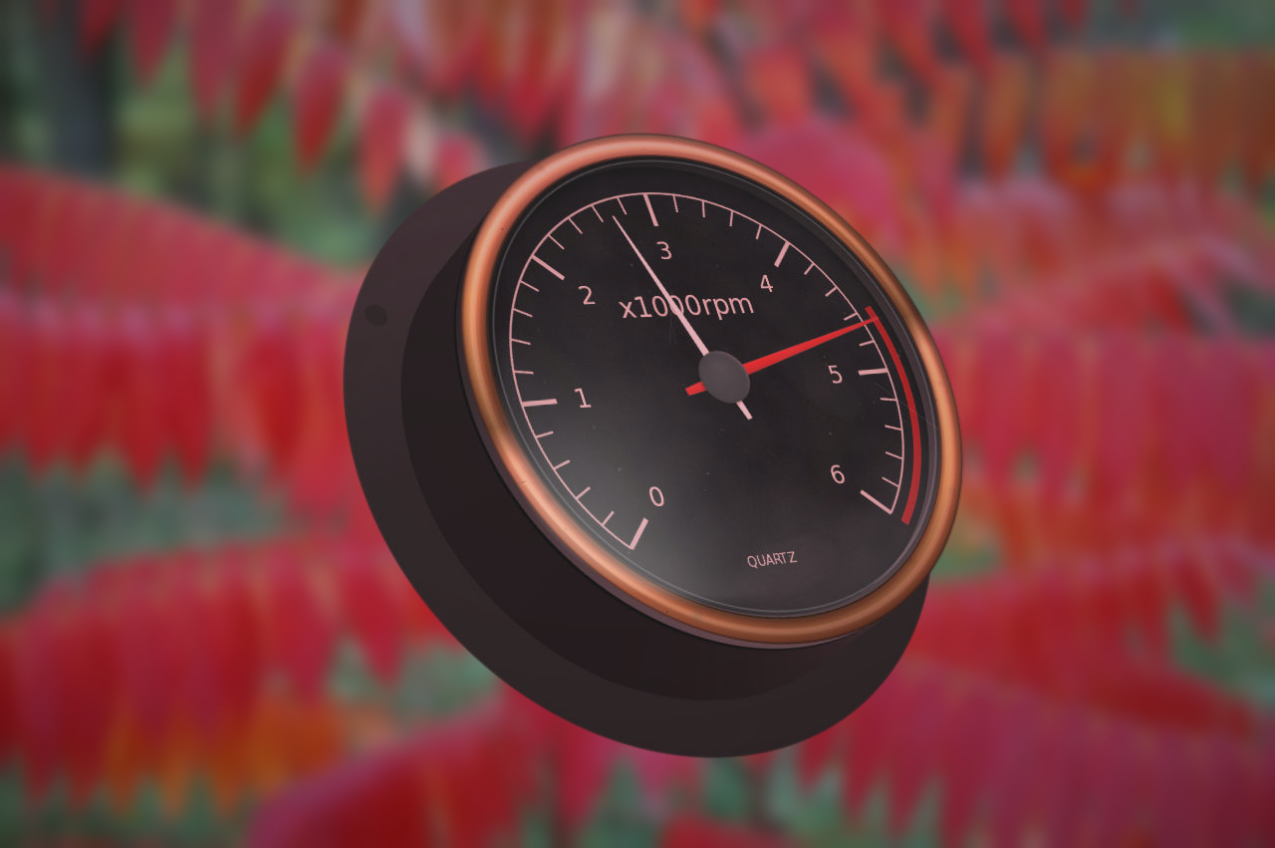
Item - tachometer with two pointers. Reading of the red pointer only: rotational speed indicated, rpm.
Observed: 4700 rpm
